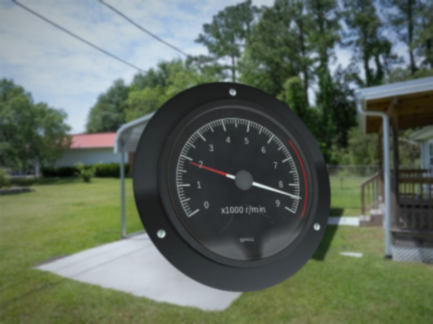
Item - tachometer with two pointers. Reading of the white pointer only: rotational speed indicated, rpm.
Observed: 8500 rpm
